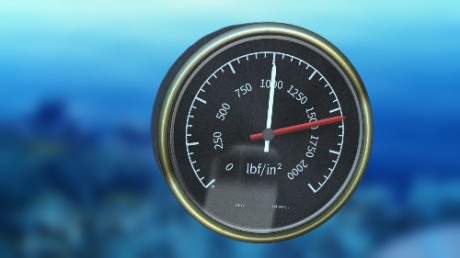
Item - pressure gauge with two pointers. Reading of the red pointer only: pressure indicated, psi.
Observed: 1550 psi
